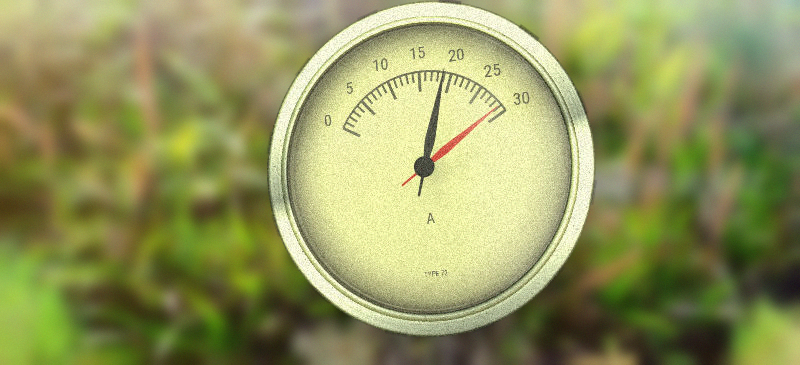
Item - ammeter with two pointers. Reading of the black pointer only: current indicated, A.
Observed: 19 A
